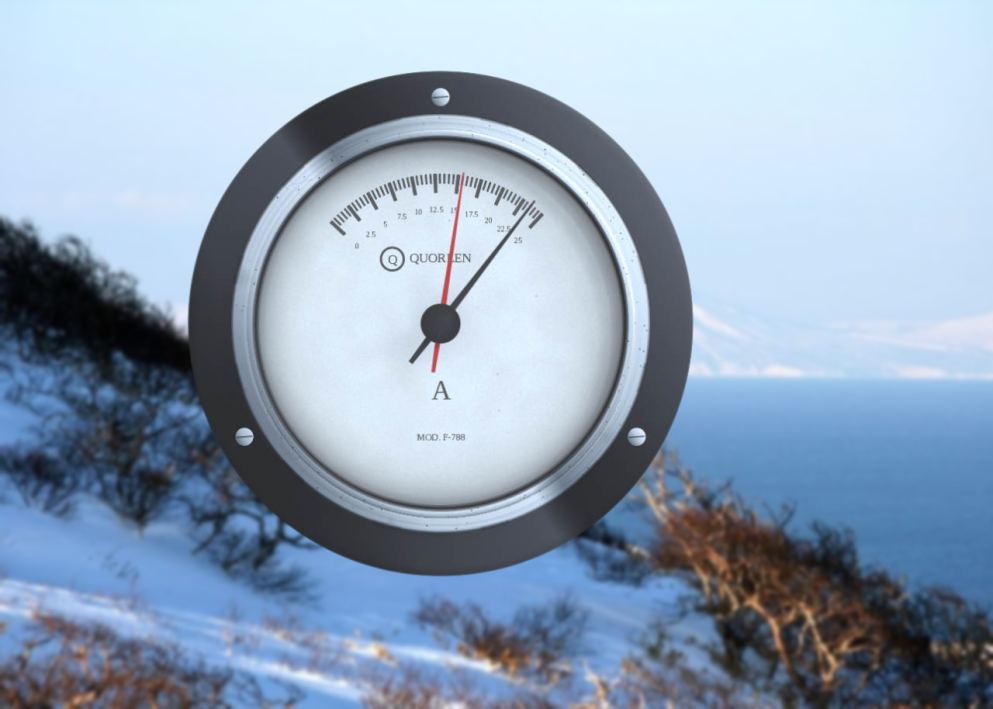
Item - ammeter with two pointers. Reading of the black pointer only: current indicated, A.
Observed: 23.5 A
